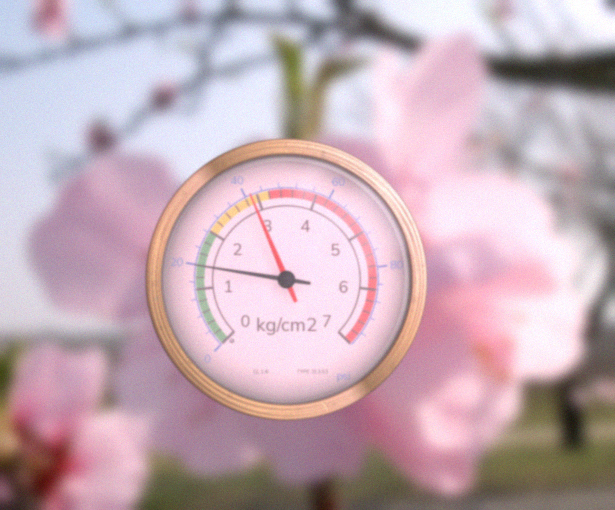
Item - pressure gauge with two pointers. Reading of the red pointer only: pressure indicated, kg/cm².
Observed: 2.9 kg/cm²
